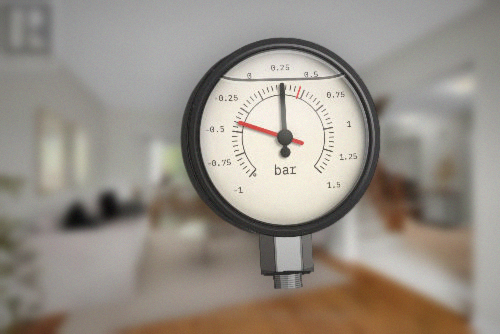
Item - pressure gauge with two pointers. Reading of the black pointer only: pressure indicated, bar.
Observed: 0.25 bar
